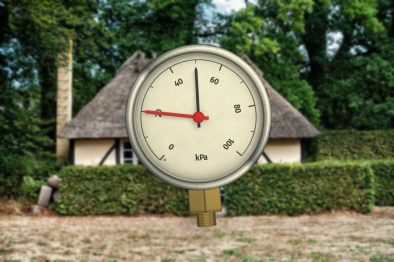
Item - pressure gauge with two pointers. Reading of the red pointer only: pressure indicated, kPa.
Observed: 20 kPa
